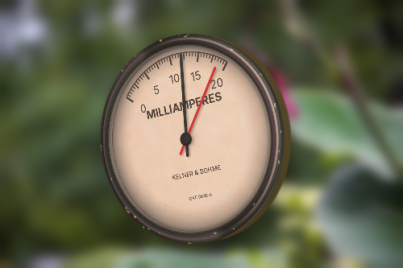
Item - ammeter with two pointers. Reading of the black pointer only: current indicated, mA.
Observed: 12.5 mA
